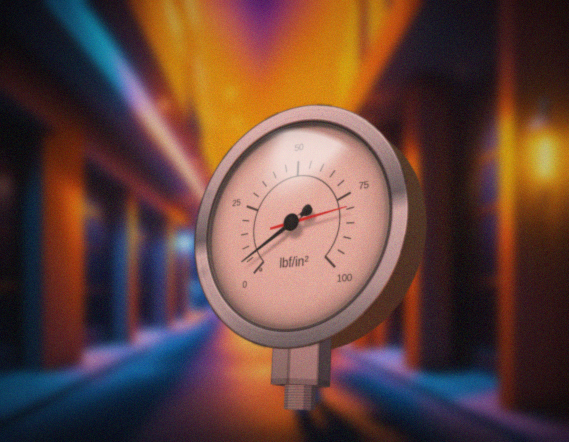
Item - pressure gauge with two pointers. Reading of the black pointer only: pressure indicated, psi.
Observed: 5 psi
